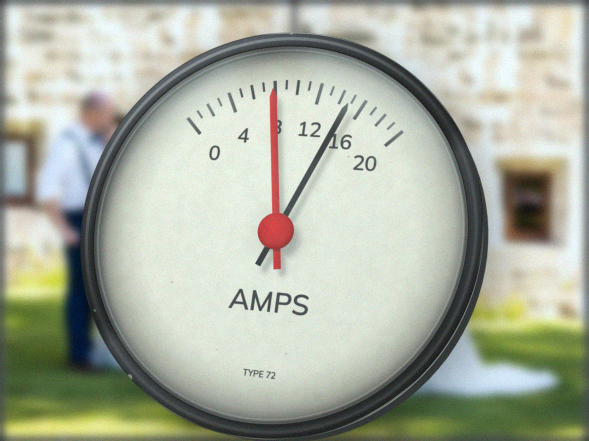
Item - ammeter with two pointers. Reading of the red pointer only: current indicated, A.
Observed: 8 A
